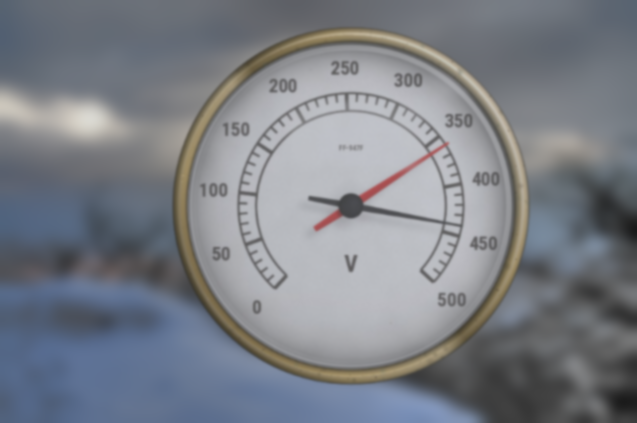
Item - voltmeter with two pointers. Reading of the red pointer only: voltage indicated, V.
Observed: 360 V
